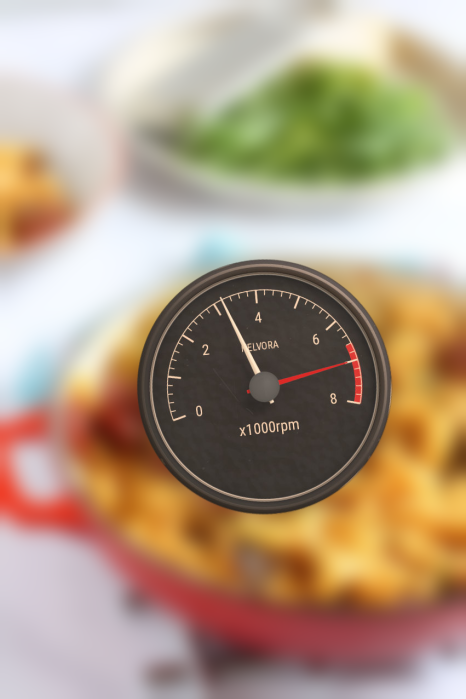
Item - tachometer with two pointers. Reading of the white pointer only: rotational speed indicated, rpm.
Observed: 3200 rpm
